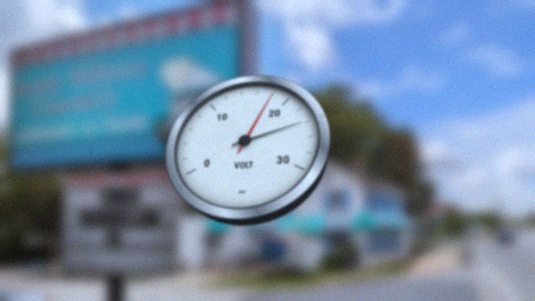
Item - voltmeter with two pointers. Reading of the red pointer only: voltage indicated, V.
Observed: 18 V
